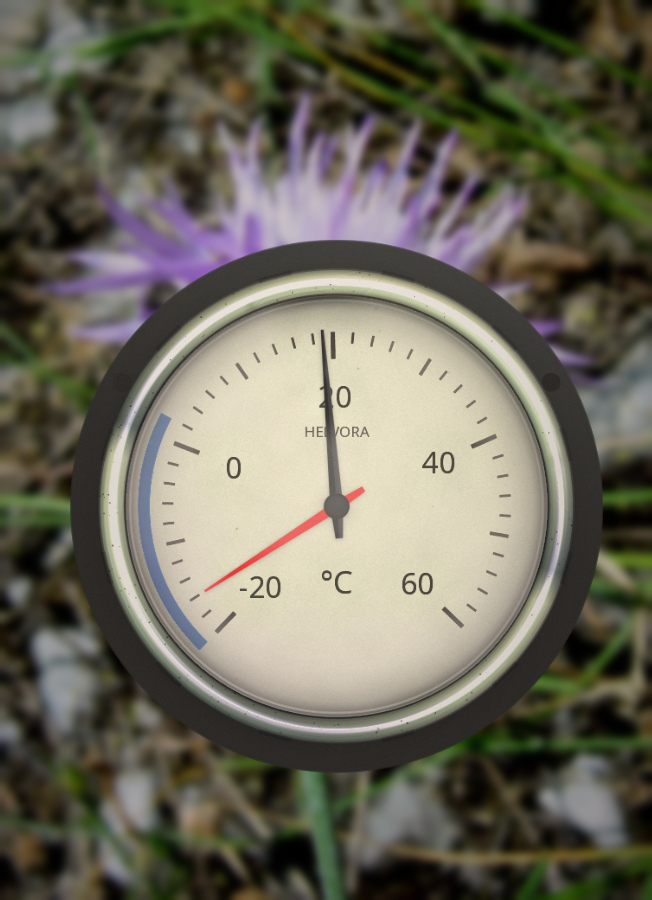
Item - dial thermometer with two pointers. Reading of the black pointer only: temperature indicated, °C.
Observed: 19 °C
